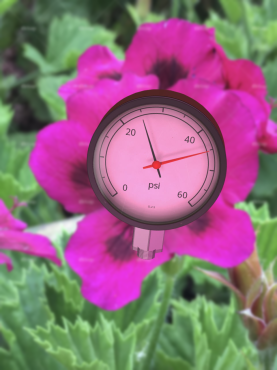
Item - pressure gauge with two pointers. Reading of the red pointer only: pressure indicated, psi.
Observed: 45 psi
